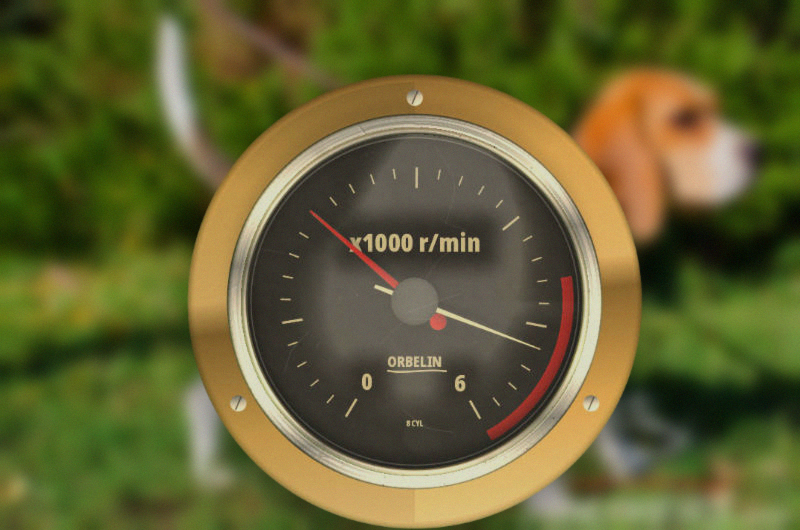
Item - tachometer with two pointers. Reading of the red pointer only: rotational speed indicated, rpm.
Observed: 2000 rpm
